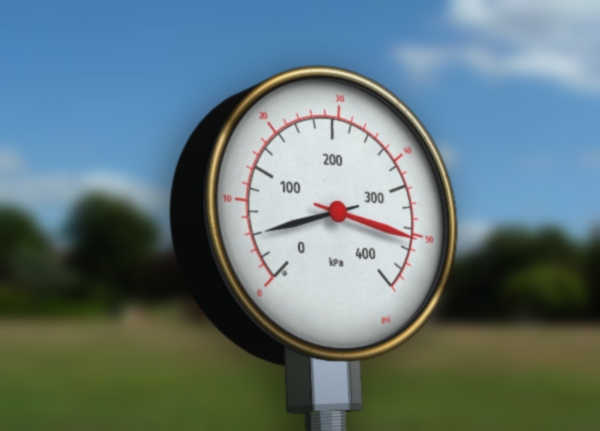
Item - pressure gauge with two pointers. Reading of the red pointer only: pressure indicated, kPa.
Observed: 350 kPa
